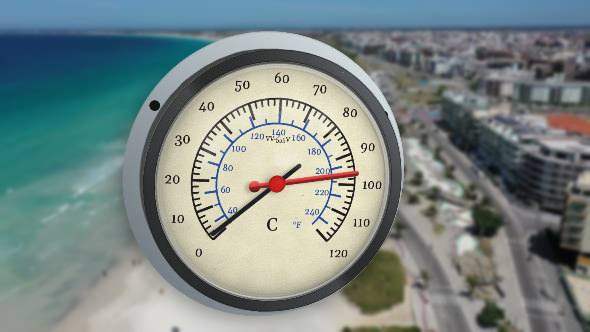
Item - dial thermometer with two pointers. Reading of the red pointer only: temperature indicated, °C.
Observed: 96 °C
